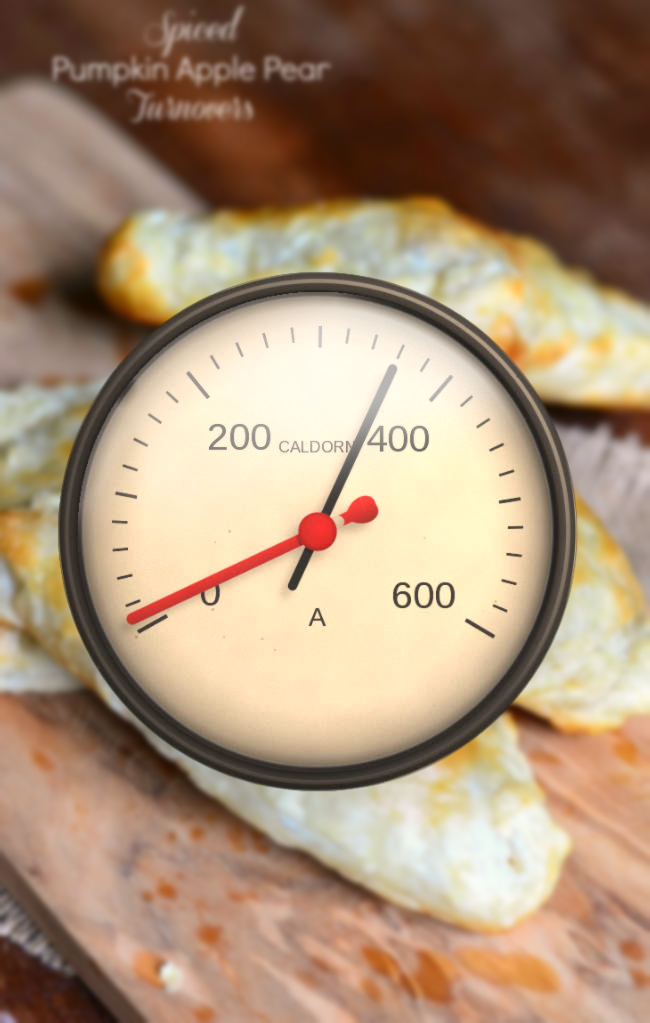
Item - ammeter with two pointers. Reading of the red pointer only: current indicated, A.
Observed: 10 A
